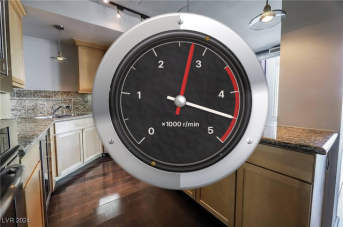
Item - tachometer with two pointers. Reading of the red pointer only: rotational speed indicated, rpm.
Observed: 2750 rpm
